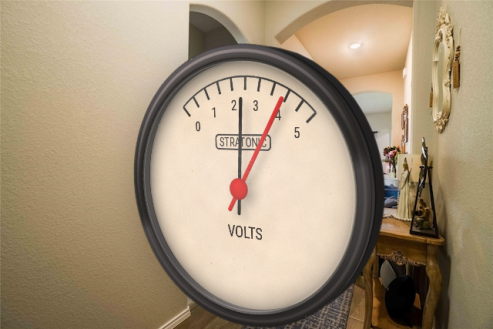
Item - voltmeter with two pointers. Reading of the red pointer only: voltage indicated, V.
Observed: 4 V
